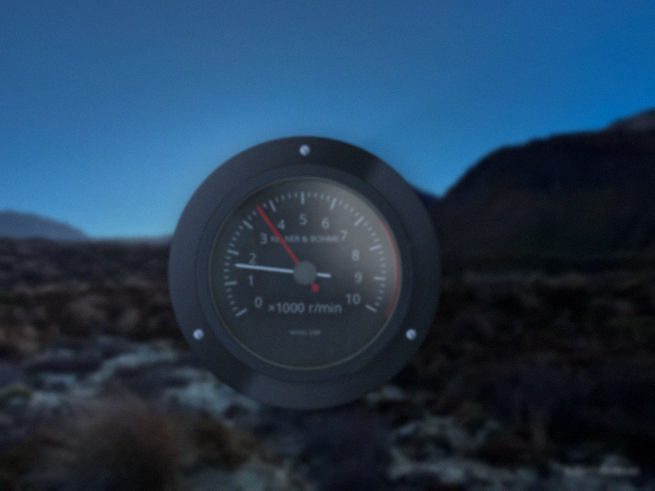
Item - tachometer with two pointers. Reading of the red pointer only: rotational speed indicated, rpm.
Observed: 3600 rpm
